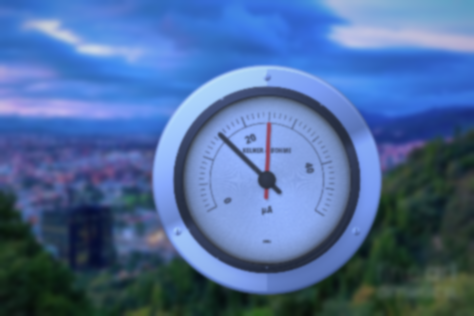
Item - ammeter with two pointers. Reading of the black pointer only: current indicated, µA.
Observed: 15 µA
